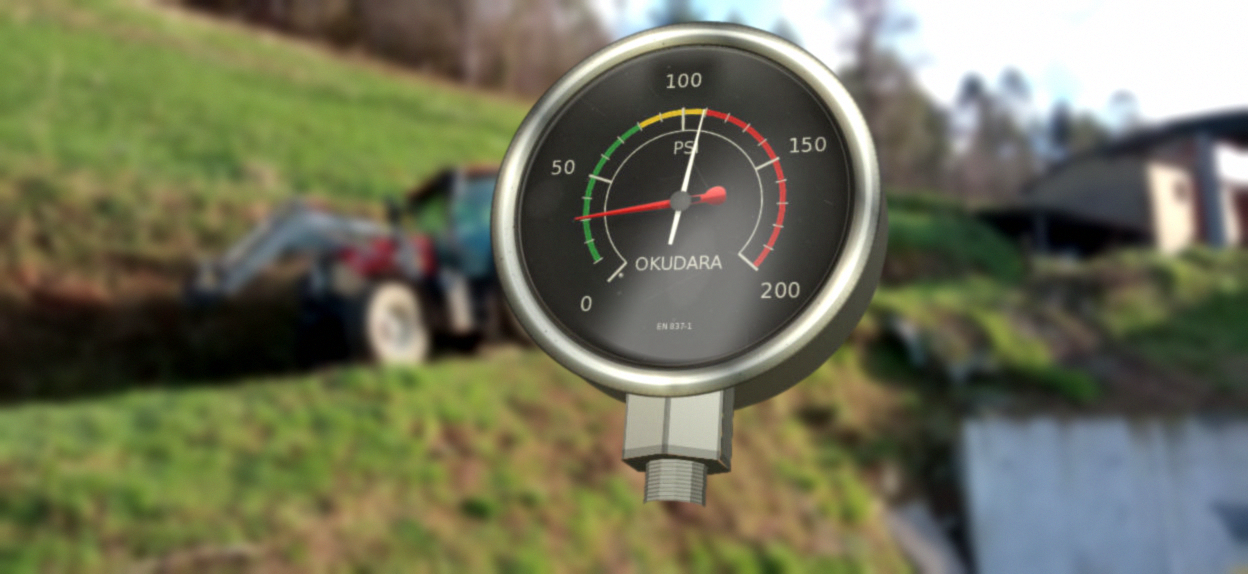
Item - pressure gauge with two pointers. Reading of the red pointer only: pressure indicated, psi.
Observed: 30 psi
